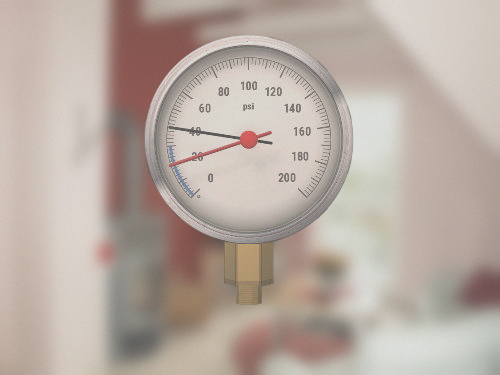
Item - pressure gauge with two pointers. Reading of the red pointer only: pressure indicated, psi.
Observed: 20 psi
